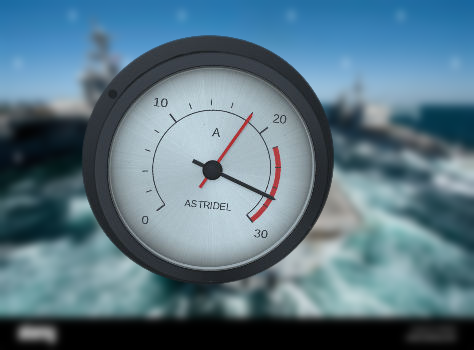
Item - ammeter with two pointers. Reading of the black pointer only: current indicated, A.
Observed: 27 A
